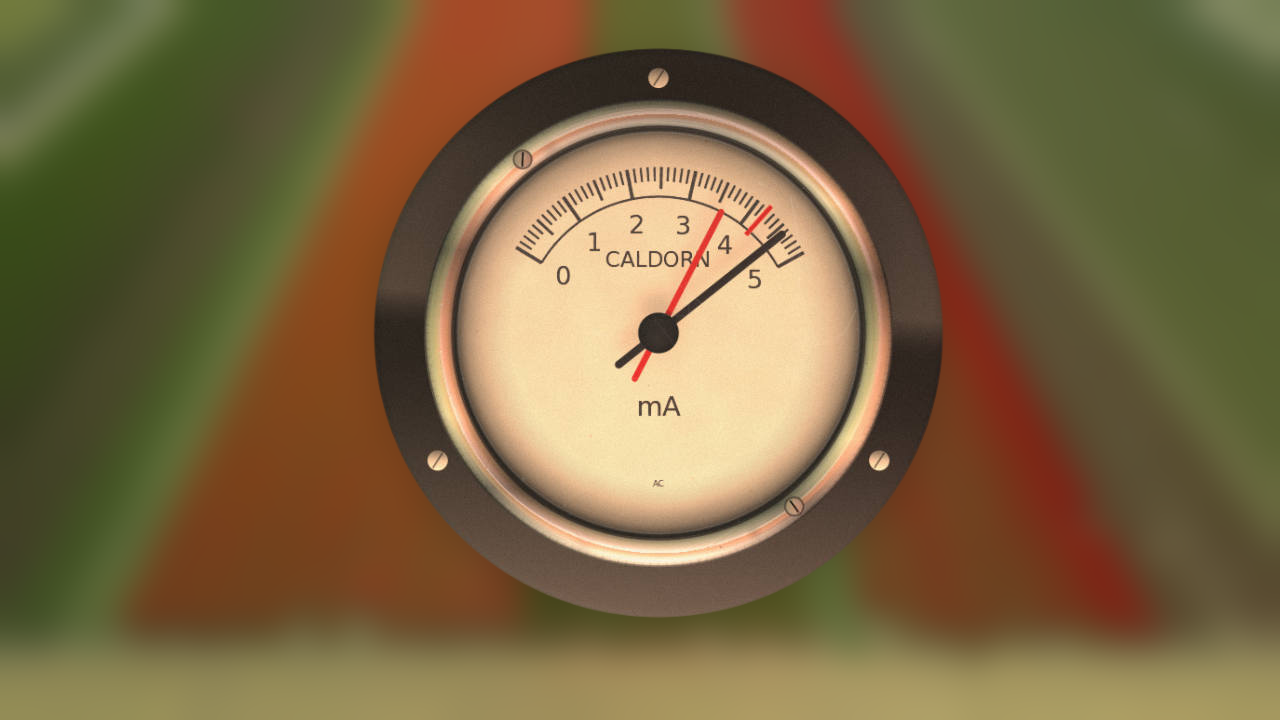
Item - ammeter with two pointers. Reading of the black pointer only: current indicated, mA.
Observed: 4.6 mA
